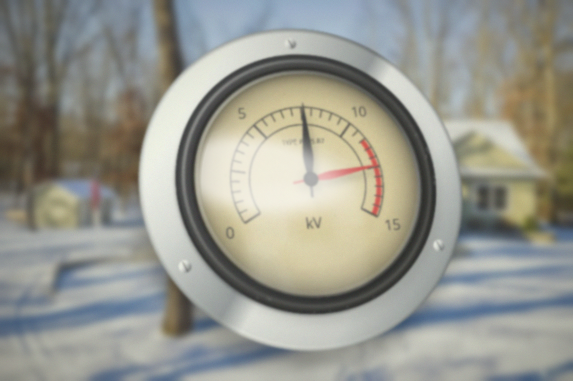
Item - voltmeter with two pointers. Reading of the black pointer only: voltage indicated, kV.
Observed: 7.5 kV
